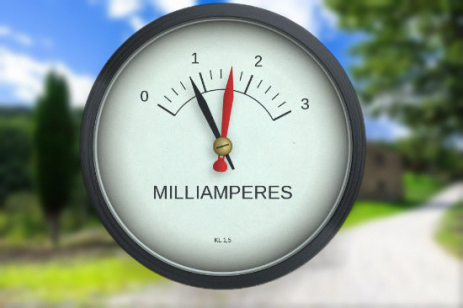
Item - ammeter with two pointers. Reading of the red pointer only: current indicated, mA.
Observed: 1.6 mA
